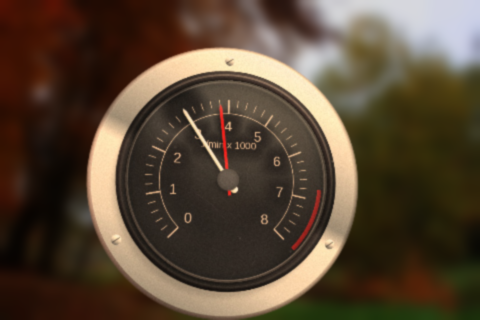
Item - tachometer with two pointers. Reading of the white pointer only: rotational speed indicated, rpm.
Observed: 3000 rpm
